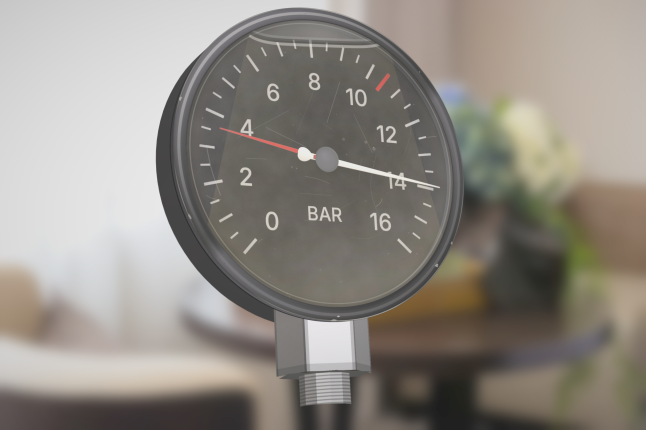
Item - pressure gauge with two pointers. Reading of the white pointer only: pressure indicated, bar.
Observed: 14 bar
